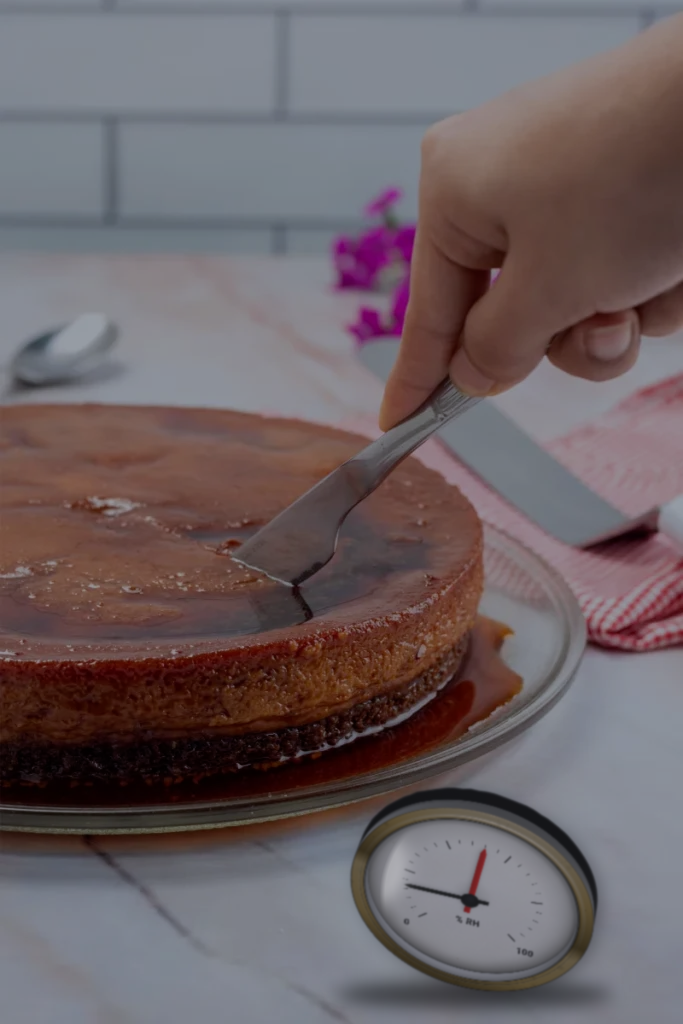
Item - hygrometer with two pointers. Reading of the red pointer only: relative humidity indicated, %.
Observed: 52 %
